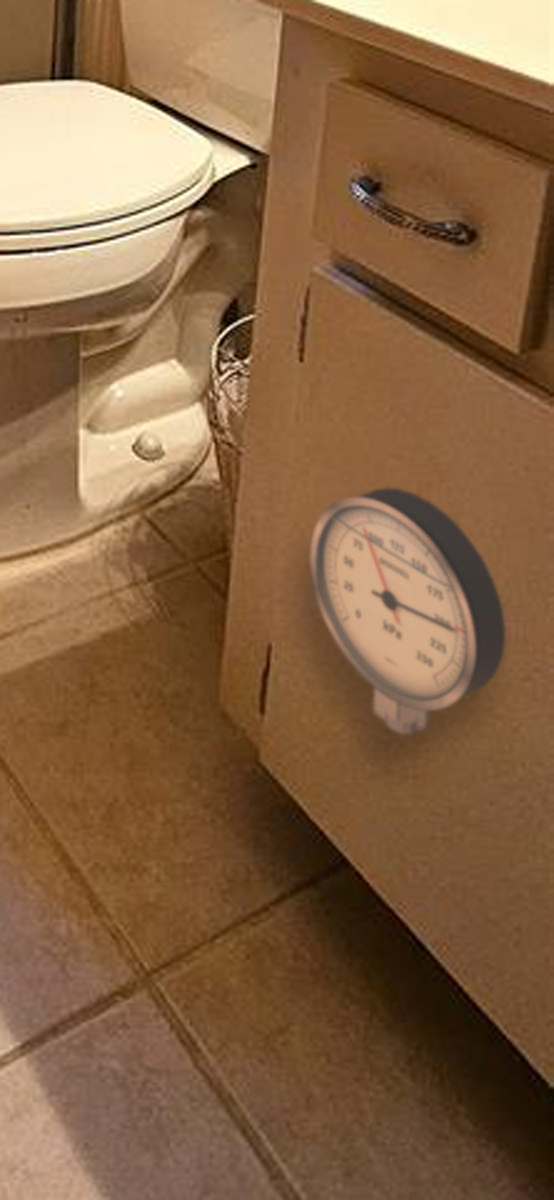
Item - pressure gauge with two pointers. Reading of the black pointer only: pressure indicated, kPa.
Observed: 200 kPa
